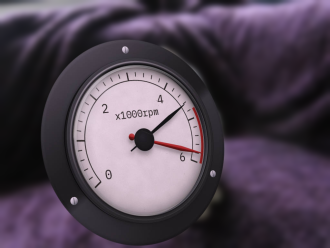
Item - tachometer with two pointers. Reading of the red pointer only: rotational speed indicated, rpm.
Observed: 5800 rpm
